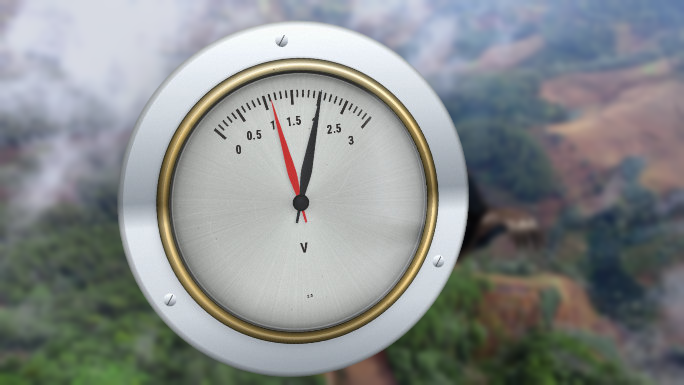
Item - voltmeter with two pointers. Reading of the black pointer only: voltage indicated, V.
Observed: 2 V
